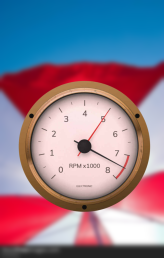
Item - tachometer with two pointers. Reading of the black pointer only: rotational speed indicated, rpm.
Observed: 7500 rpm
